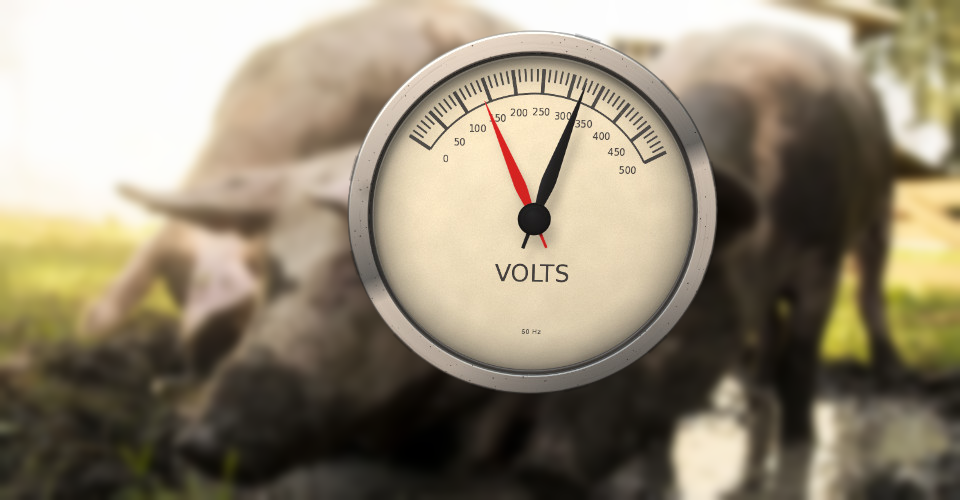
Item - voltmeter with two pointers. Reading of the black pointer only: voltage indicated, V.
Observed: 320 V
